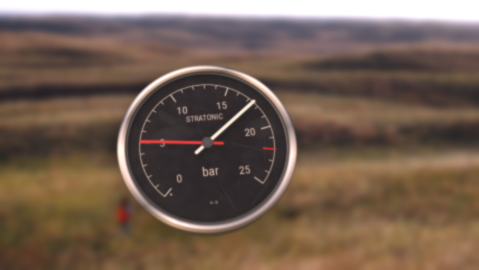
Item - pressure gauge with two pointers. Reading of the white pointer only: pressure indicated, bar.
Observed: 17.5 bar
